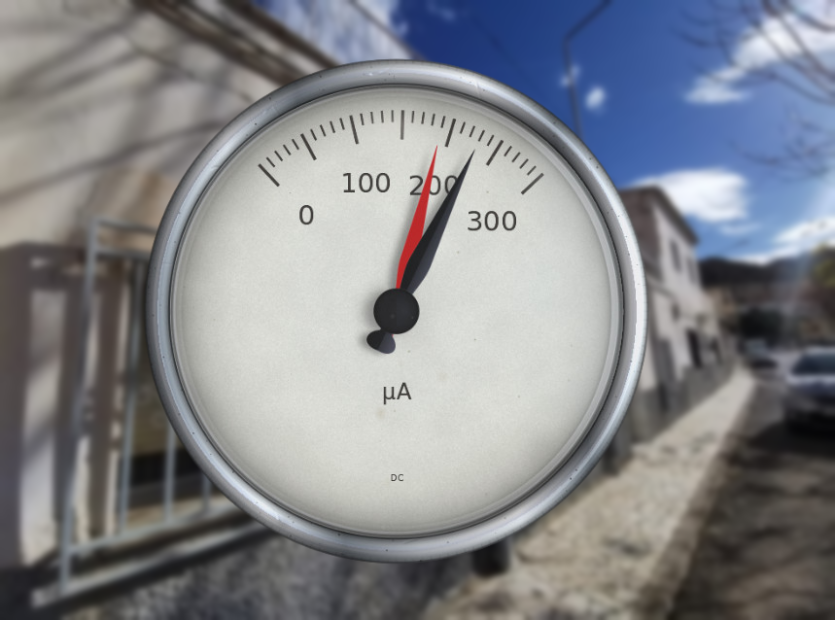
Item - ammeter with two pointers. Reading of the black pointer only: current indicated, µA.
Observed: 230 µA
